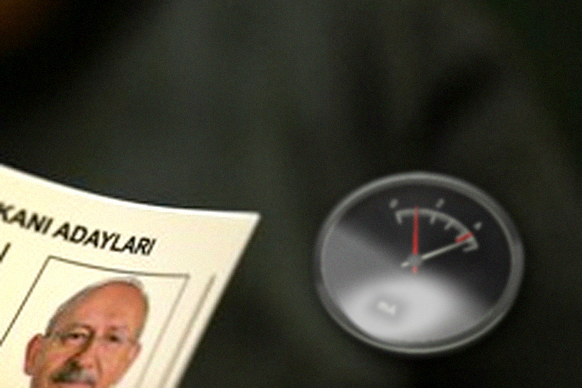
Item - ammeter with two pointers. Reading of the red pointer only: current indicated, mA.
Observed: 1 mA
